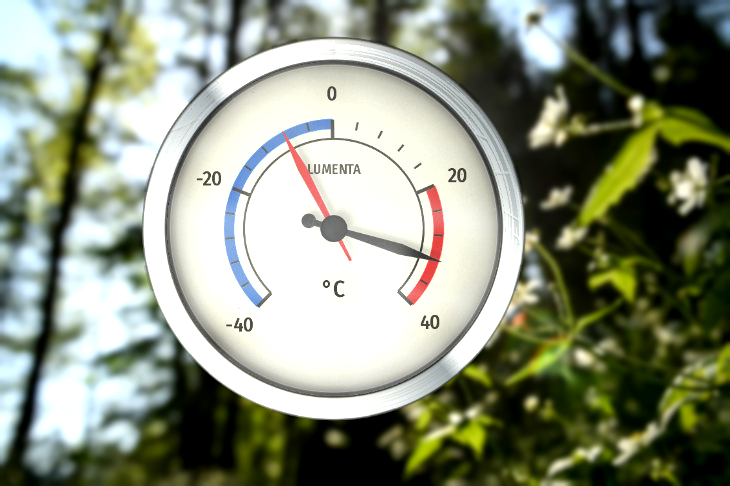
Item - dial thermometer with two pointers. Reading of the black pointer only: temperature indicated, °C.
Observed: 32 °C
